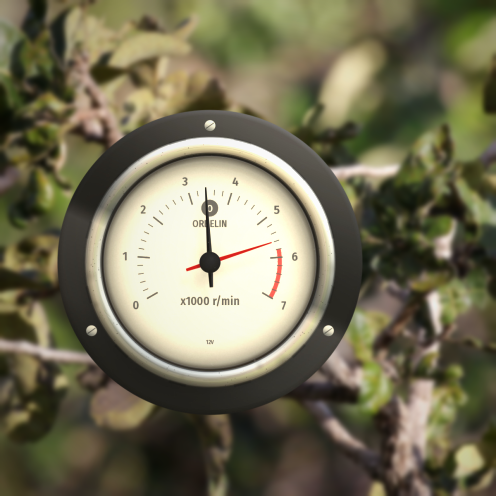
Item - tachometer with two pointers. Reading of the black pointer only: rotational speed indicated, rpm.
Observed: 3400 rpm
